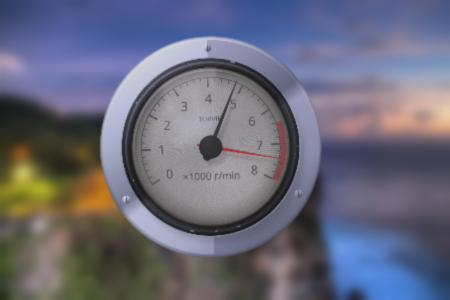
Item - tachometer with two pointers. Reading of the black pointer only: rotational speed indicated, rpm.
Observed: 4800 rpm
